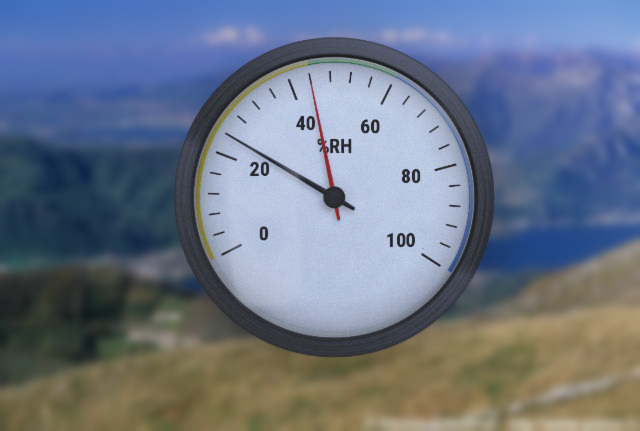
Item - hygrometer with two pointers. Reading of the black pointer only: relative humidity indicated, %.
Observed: 24 %
